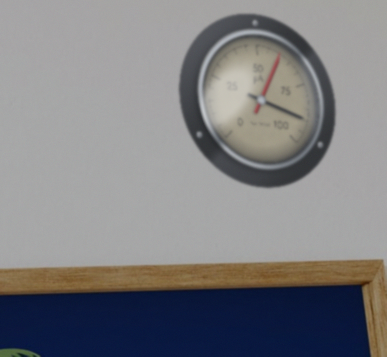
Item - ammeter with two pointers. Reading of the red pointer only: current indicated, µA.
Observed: 60 µA
